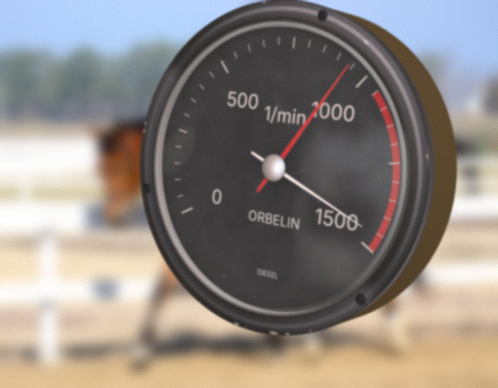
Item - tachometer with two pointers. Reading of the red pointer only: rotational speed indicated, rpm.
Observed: 950 rpm
